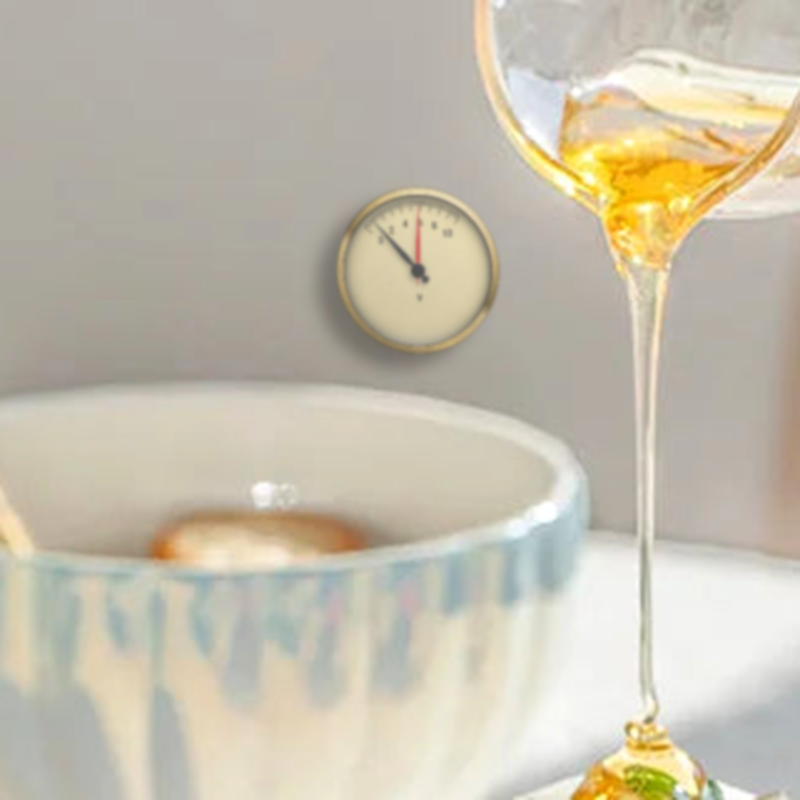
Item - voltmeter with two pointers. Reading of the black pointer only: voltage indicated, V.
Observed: 1 V
